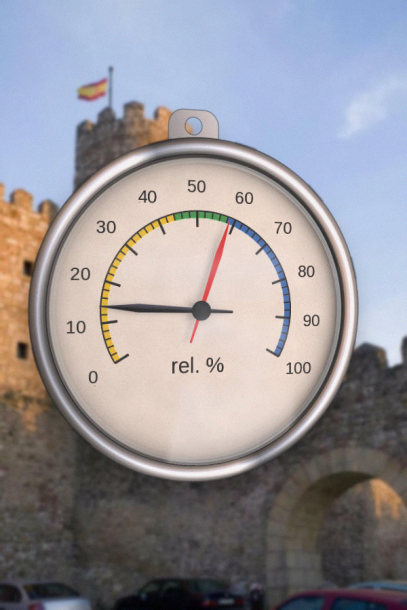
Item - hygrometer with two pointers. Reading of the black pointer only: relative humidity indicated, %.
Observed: 14 %
